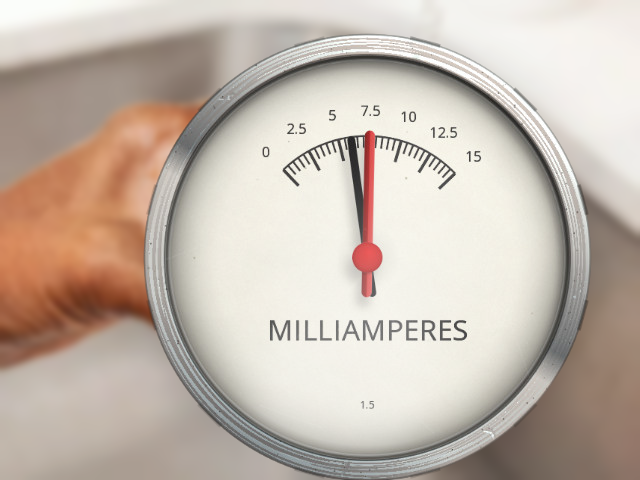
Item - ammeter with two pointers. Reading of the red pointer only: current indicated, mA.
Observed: 7.5 mA
